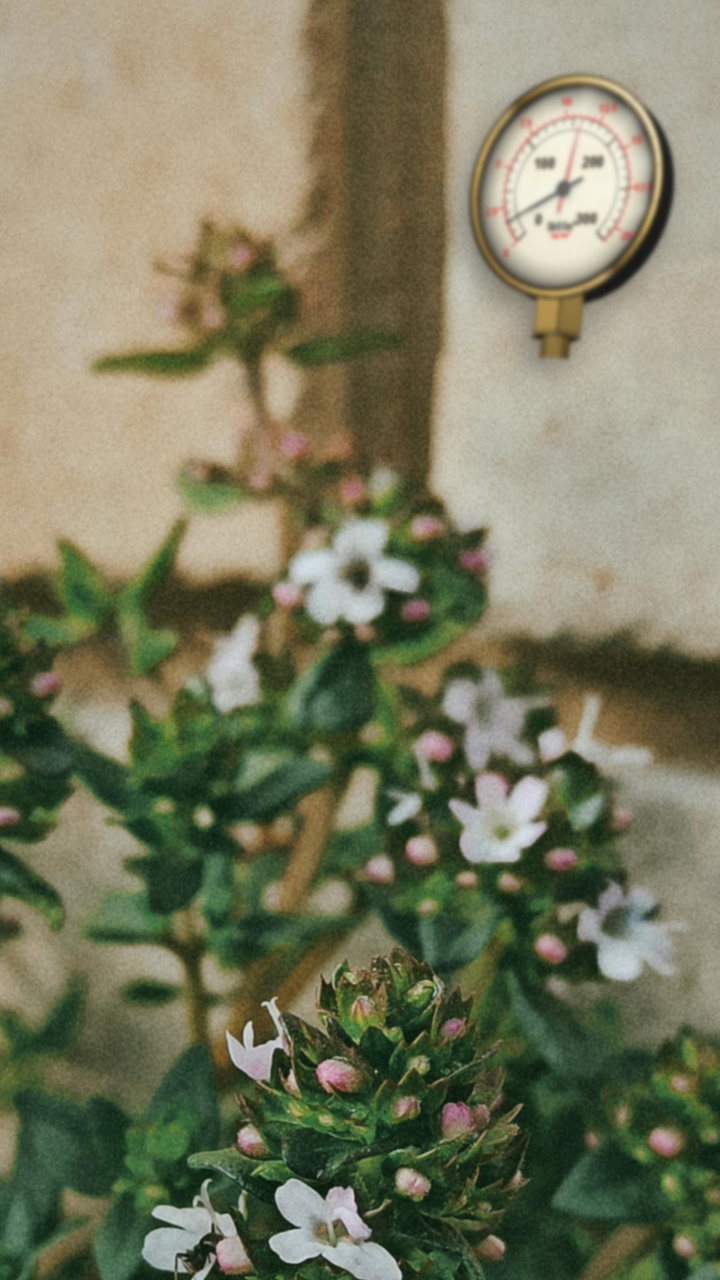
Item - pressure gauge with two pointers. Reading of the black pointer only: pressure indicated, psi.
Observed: 20 psi
